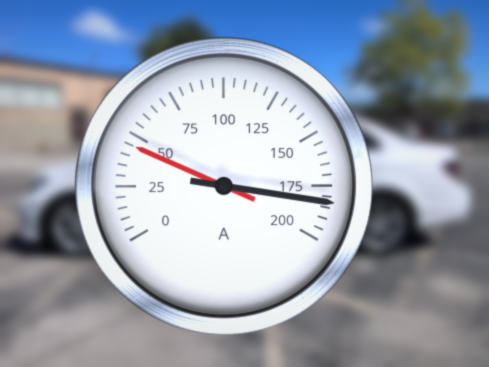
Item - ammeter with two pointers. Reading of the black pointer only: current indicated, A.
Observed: 182.5 A
